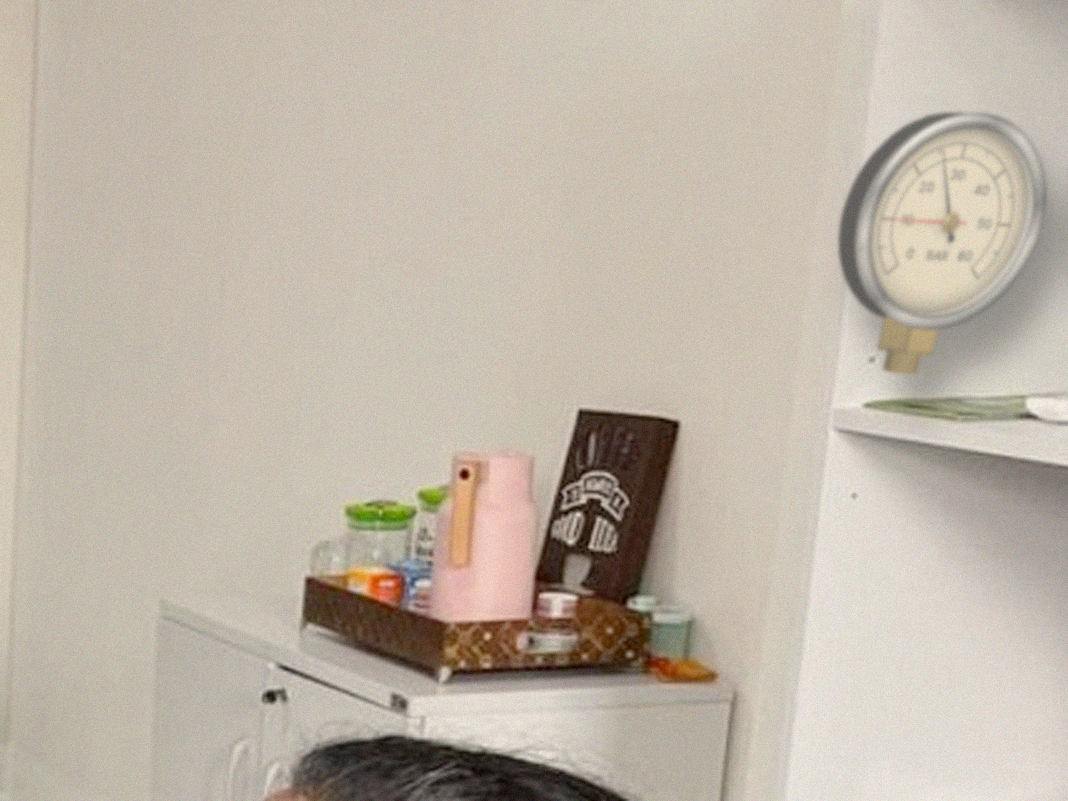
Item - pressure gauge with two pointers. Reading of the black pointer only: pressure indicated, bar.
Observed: 25 bar
